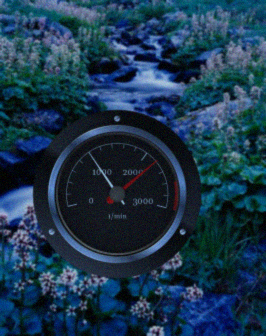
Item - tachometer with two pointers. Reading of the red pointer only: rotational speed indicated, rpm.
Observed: 2200 rpm
